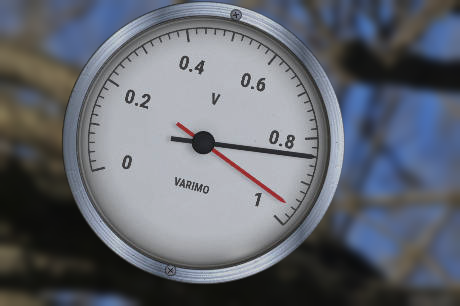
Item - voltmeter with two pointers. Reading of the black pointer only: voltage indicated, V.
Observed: 0.84 V
